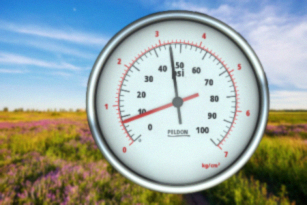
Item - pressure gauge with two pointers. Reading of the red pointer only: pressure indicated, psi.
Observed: 8 psi
